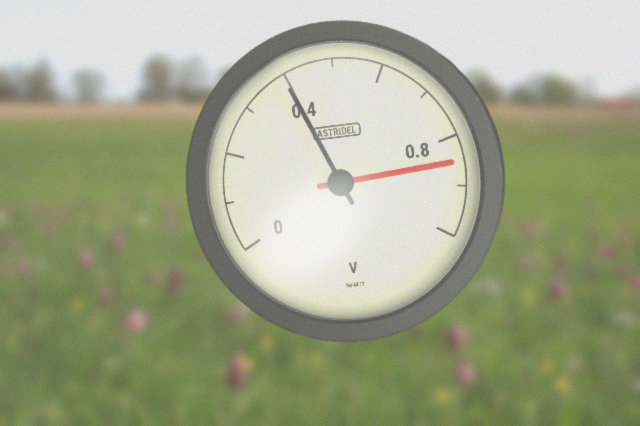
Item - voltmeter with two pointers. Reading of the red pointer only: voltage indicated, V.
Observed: 0.85 V
